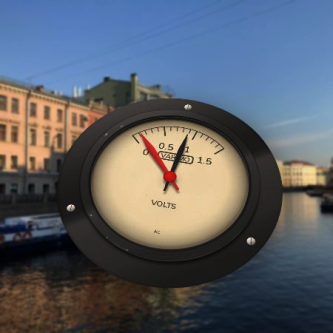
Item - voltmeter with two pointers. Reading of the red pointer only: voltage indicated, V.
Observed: 0.1 V
